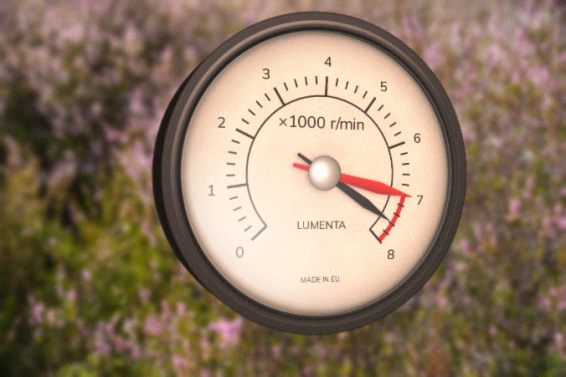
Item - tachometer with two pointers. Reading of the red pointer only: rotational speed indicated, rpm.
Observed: 7000 rpm
